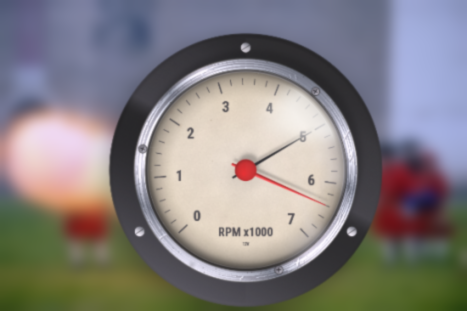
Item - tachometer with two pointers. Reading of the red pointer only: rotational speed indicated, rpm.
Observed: 6400 rpm
